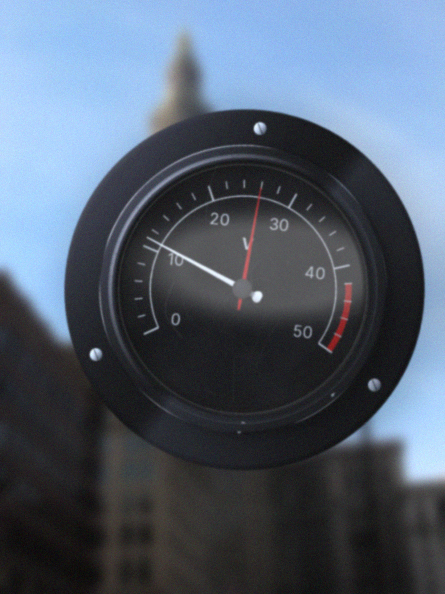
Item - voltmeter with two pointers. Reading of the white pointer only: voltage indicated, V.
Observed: 11 V
